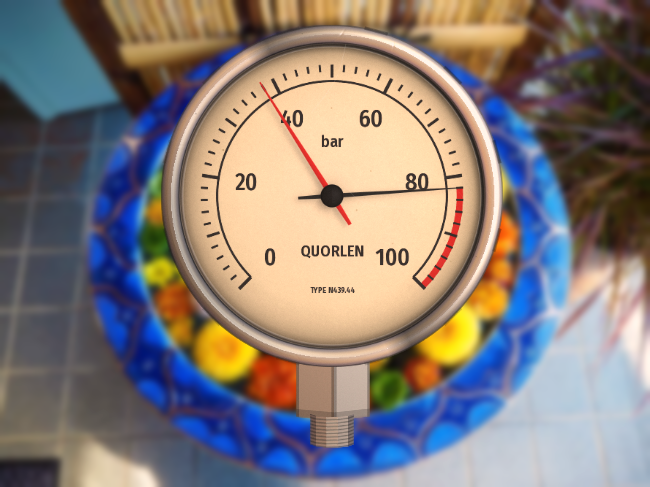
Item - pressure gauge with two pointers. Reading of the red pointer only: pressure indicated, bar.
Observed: 38 bar
